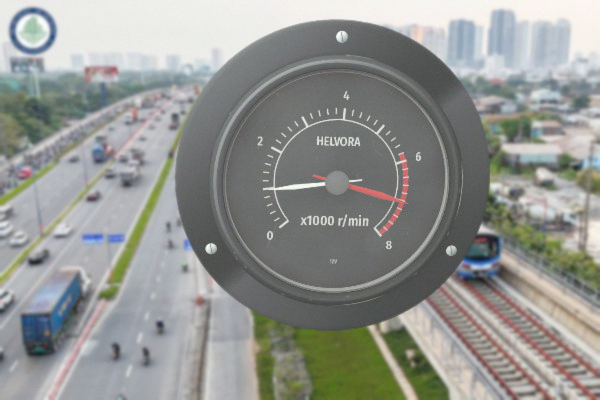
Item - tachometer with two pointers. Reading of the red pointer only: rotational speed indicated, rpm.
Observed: 7000 rpm
